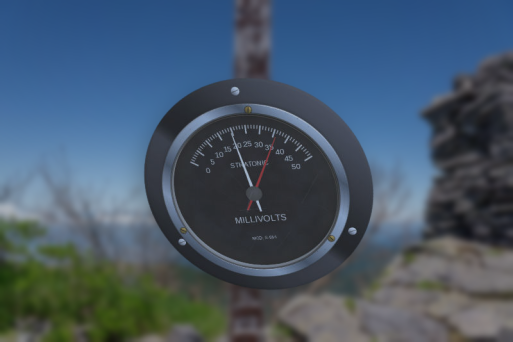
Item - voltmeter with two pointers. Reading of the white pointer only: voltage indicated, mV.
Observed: 20 mV
